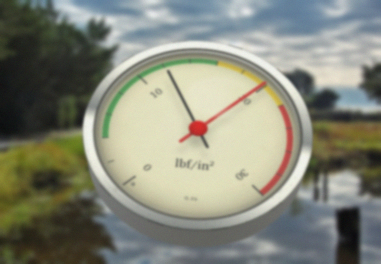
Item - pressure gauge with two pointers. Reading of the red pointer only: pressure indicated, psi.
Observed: 20 psi
